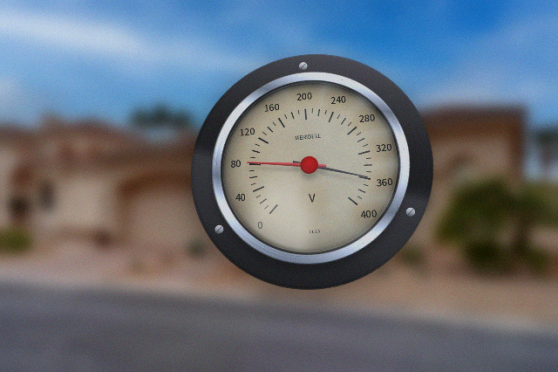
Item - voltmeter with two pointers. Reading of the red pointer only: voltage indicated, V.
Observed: 80 V
